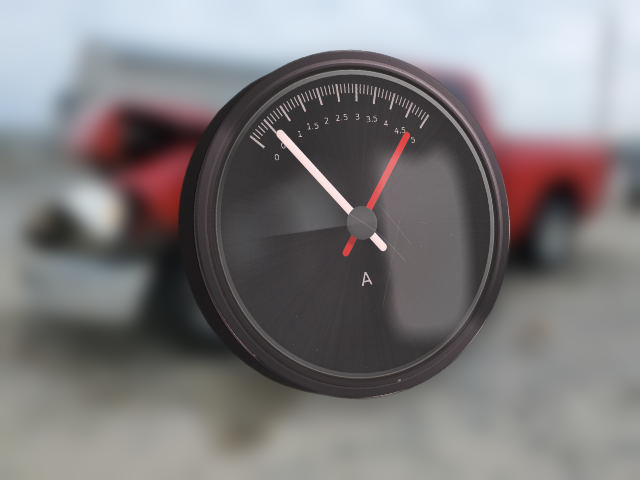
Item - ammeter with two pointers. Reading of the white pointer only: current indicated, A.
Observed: 0.5 A
